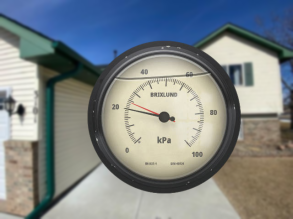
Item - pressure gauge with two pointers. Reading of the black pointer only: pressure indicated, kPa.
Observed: 20 kPa
